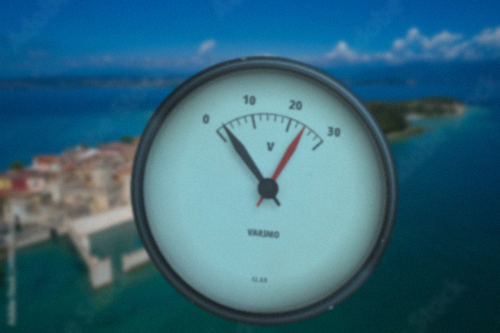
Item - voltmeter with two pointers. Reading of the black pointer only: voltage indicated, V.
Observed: 2 V
